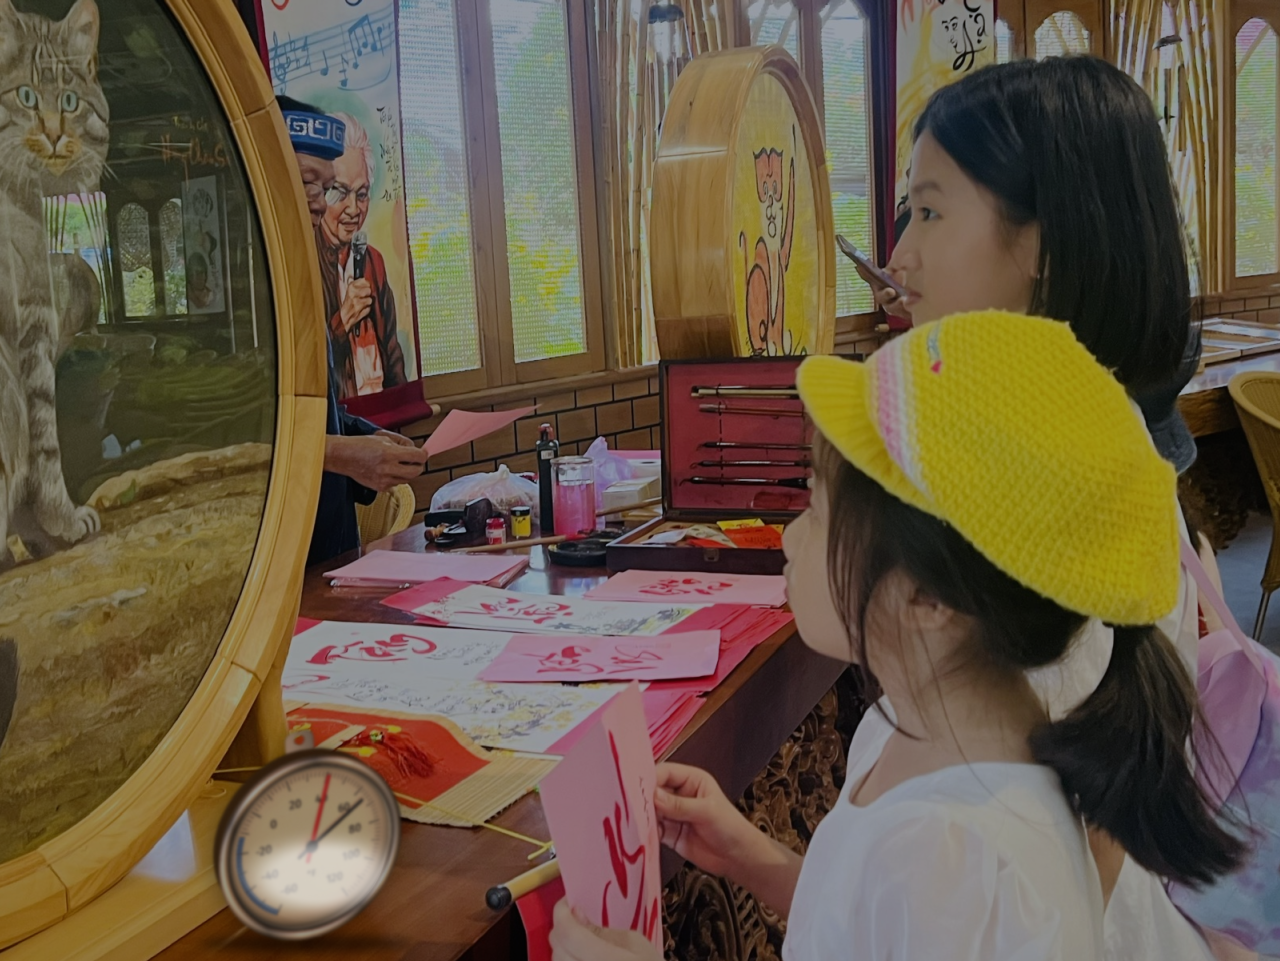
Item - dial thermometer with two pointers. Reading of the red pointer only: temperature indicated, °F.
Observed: 40 °F
